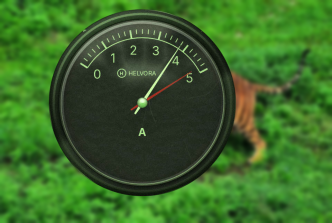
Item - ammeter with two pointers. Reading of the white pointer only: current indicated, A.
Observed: 3.8 A
